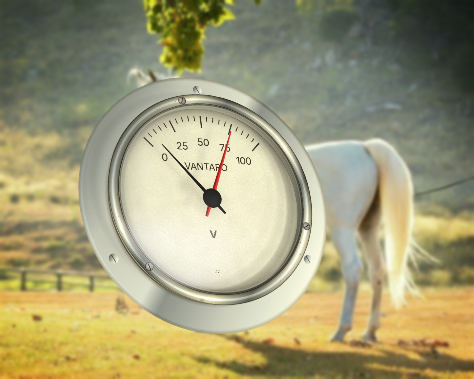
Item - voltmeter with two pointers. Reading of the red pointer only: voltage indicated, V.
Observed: 75 V
